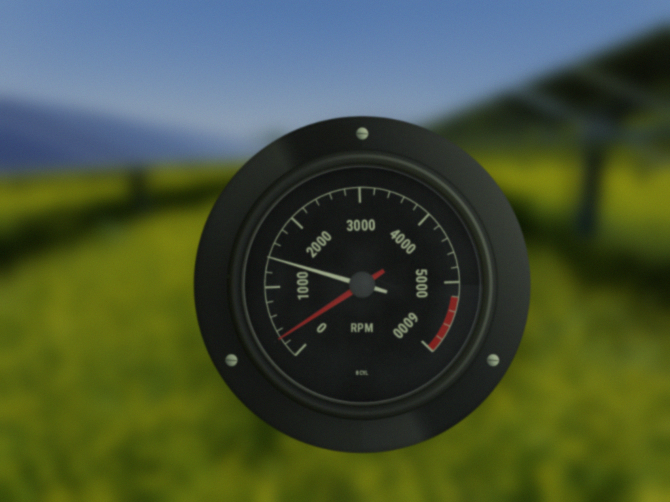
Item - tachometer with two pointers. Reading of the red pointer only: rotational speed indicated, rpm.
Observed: 300 rpm
